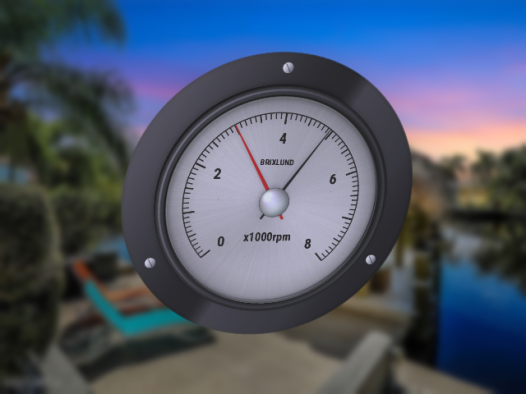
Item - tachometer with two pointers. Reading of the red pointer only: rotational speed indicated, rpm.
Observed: 3000 rpm
